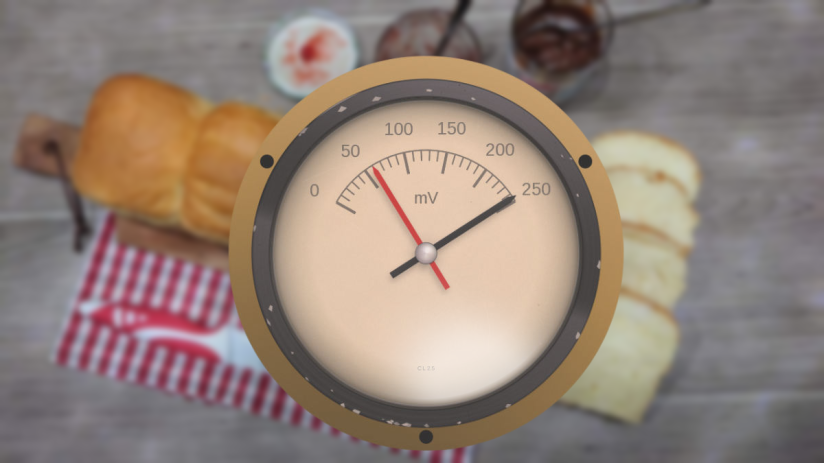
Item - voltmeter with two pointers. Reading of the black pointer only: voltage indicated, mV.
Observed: 245 mV
